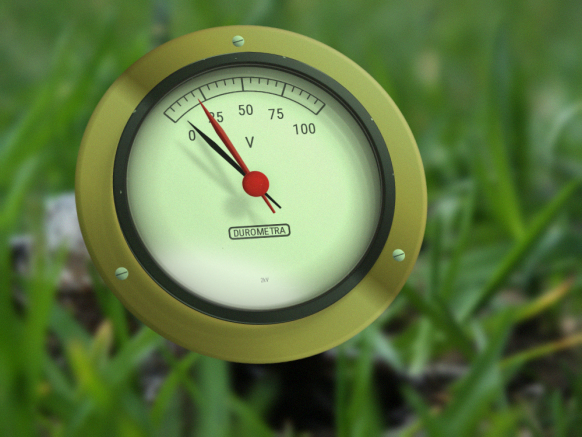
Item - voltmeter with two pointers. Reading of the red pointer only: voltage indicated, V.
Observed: 20 V
